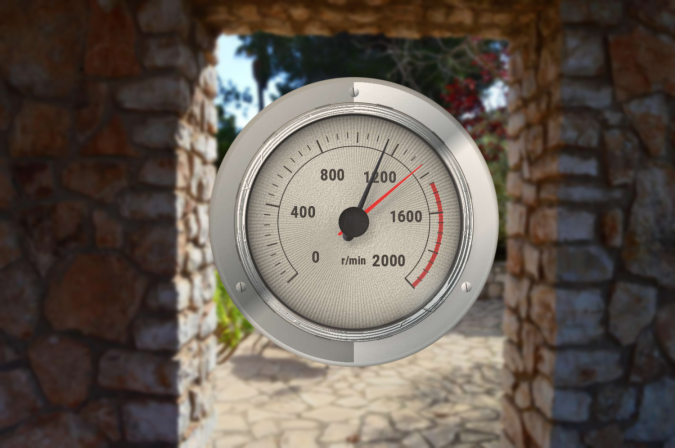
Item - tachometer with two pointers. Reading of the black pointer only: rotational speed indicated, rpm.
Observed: 1150 rpm
